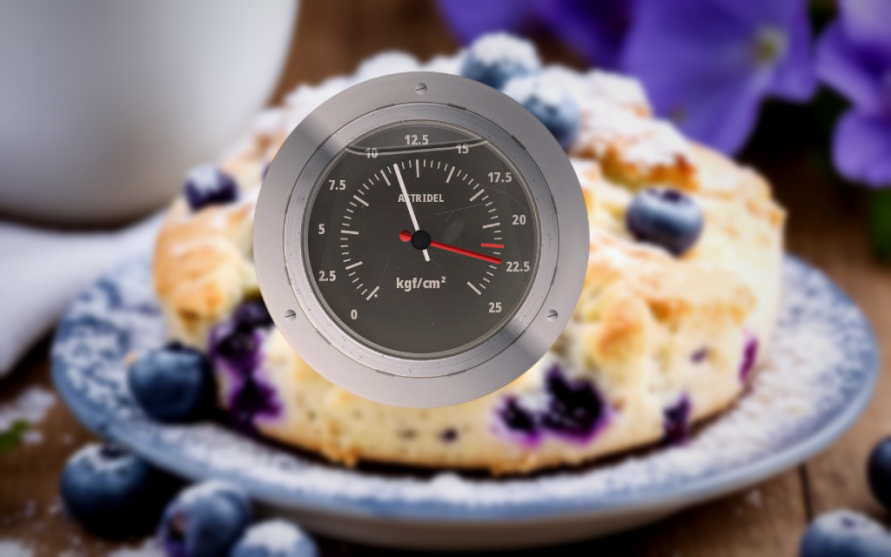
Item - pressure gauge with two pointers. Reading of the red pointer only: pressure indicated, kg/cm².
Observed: 22.5 kg/cm²
